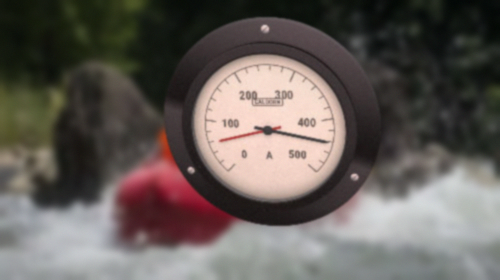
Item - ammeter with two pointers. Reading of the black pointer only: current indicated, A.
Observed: 440 A
